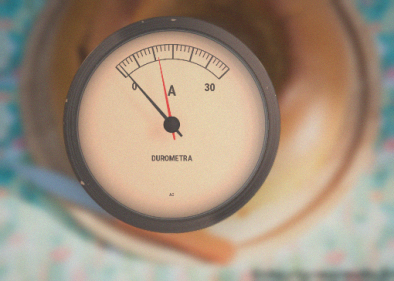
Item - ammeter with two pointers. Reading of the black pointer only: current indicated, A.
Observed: 1 A
